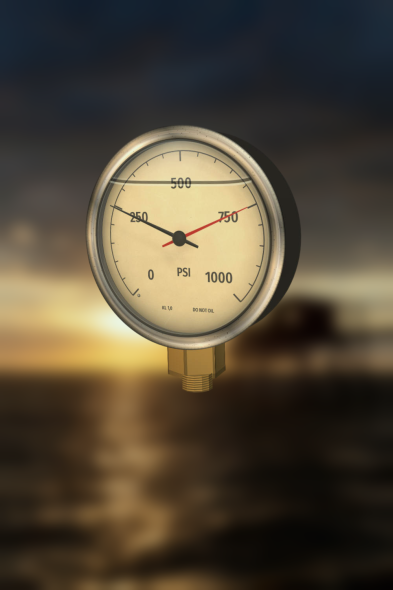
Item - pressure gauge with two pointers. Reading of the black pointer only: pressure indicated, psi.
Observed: 250 psi
